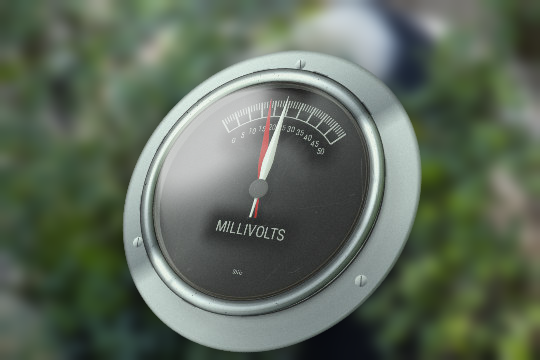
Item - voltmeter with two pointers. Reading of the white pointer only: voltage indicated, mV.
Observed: 25 mV
